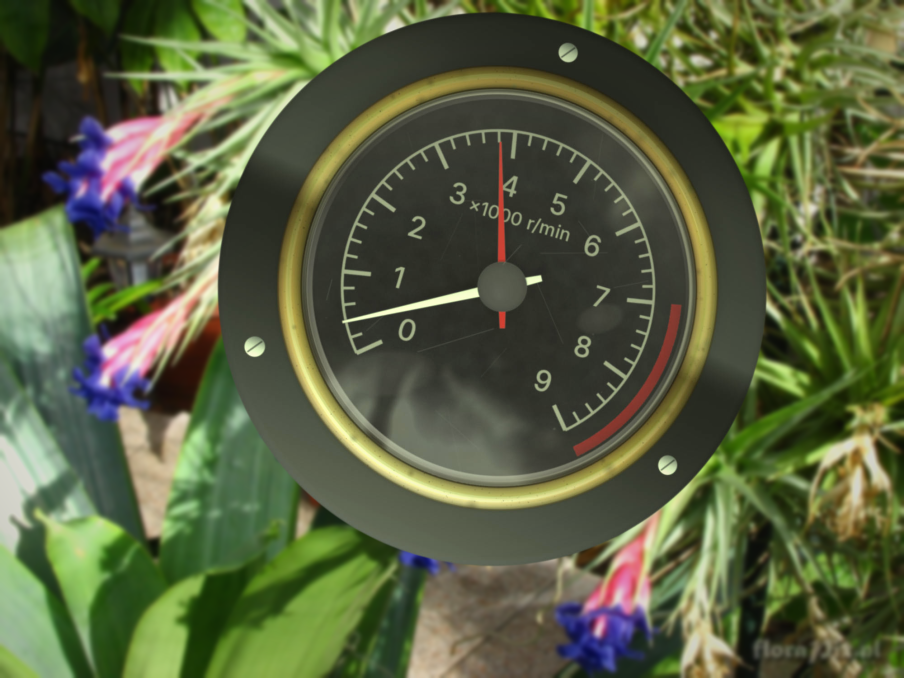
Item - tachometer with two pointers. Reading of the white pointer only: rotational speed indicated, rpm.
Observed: 400 rpm
